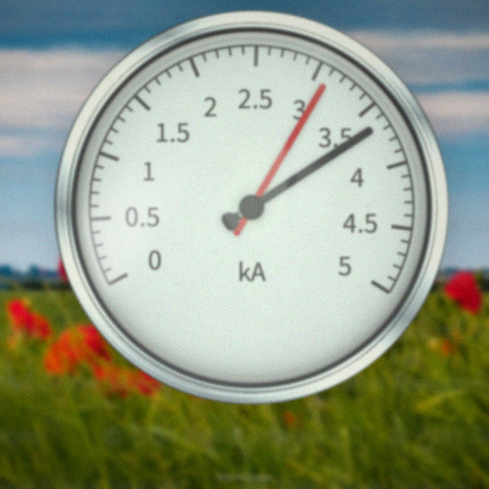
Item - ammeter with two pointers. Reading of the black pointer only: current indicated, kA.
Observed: 3.65 kA
